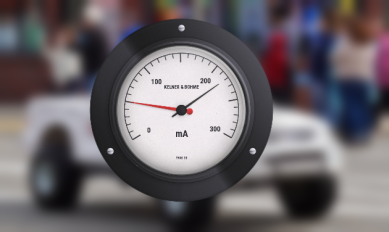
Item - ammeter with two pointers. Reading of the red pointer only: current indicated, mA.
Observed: 50 mA
